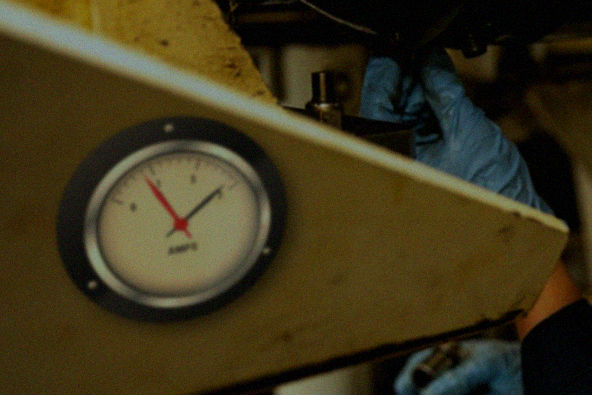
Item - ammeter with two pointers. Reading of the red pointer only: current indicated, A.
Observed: 0.8 A
